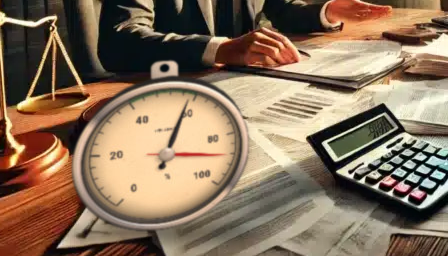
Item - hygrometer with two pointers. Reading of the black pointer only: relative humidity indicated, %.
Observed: 58 %
